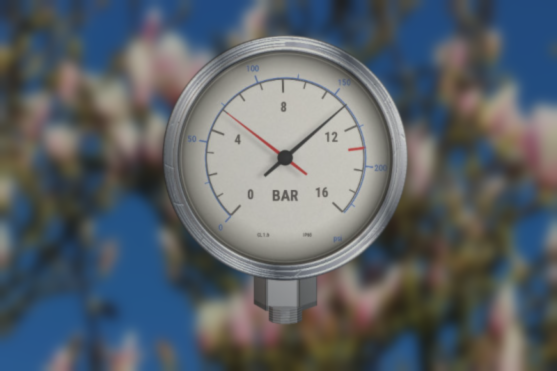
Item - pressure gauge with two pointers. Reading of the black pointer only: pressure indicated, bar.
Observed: 11 bar
